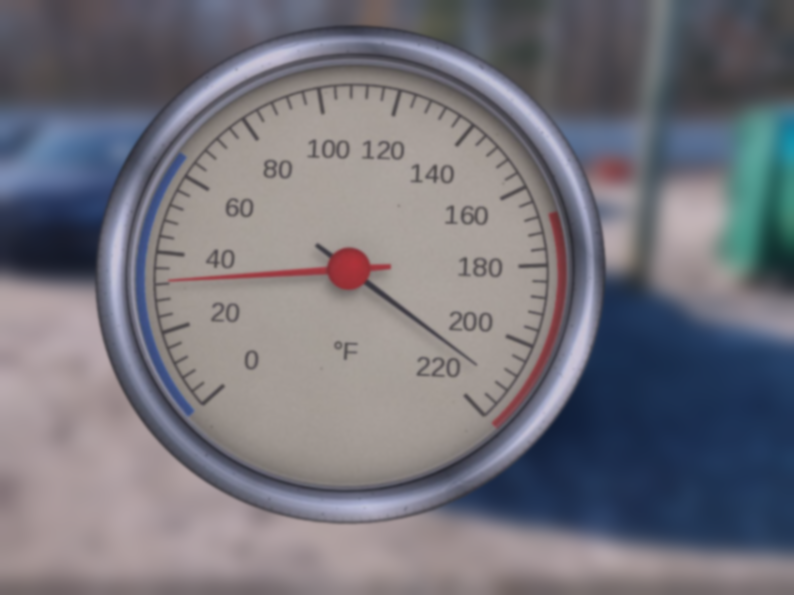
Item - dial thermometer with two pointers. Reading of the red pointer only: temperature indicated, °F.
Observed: 32 °F
